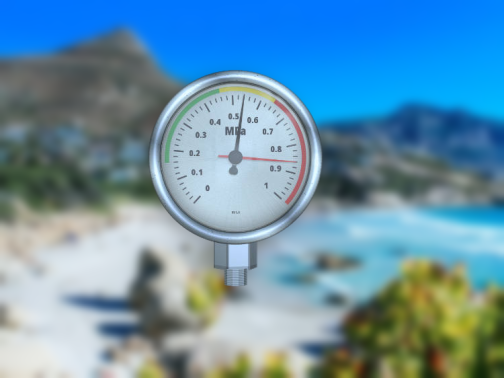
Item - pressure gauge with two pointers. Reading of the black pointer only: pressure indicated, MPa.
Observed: 0.54 MPa
